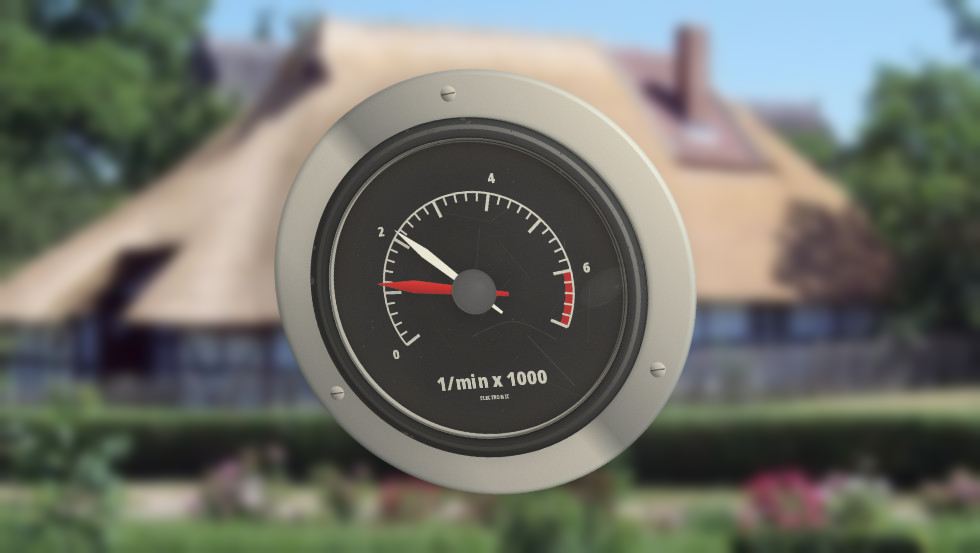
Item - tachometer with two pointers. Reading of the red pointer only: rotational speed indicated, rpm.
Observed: 1200 rpm
